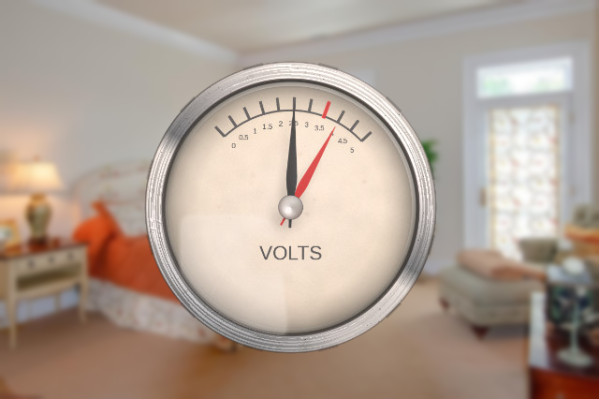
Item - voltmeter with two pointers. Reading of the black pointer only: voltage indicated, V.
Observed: 2.5 V
